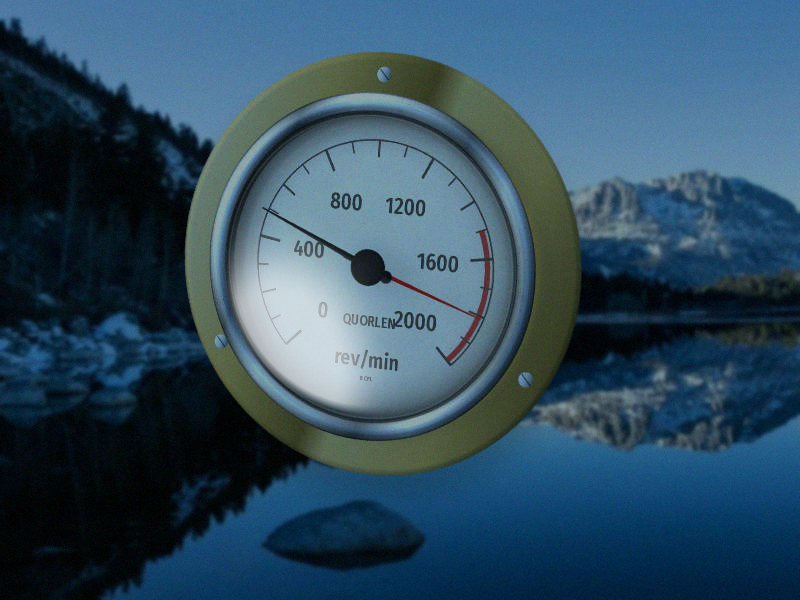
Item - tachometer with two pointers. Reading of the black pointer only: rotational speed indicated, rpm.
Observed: 500 rpm
